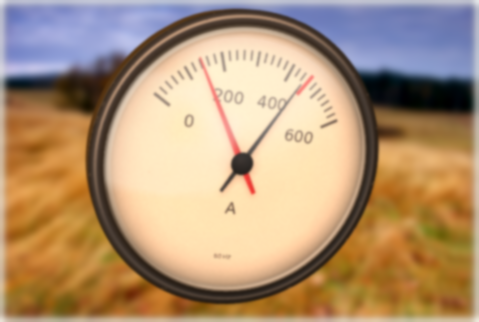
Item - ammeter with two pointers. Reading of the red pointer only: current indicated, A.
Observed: 140 A
